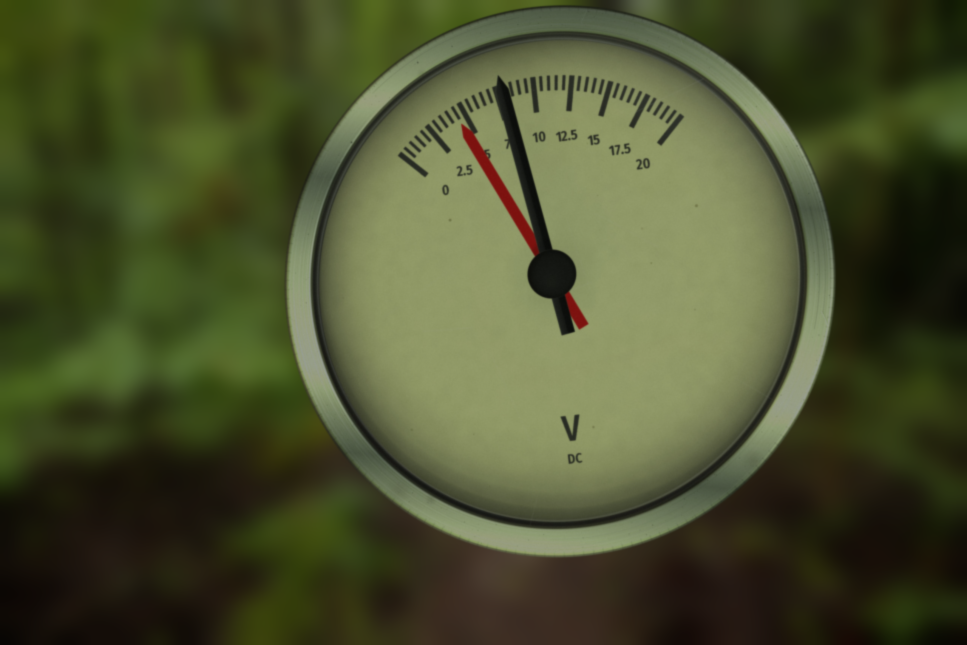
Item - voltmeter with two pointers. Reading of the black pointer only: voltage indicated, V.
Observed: 8 V
